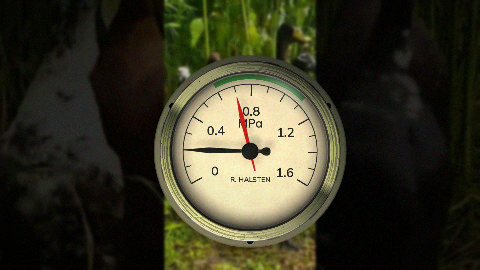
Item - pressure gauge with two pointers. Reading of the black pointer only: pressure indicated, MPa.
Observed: 0.2 MPa
